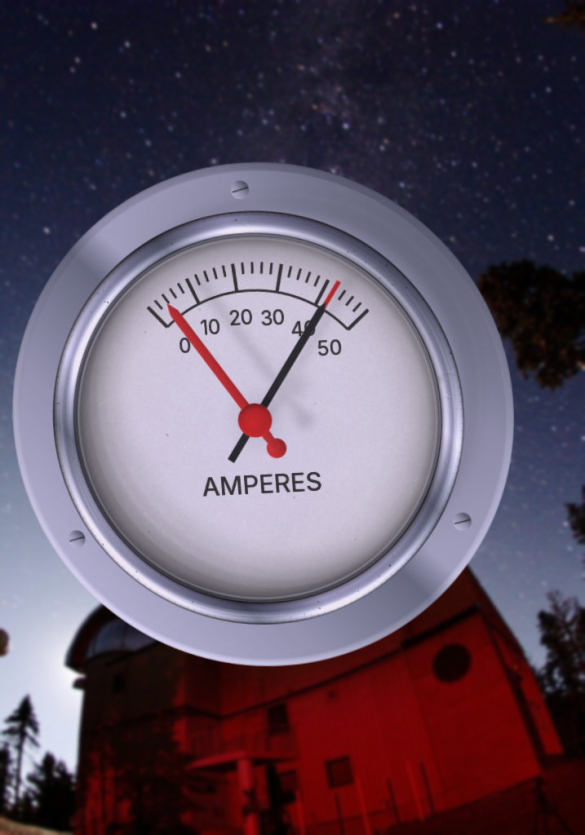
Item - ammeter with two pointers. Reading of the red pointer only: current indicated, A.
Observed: 4 A
